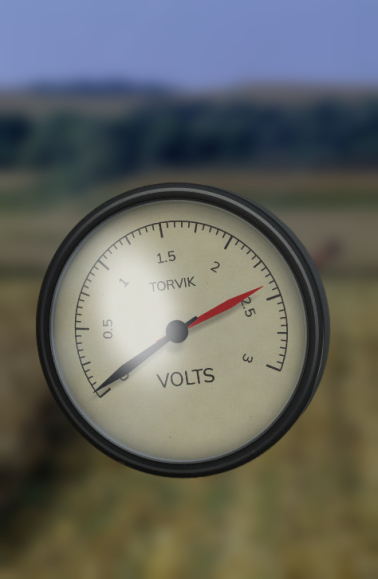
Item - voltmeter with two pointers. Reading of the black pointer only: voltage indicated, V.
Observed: 0.05 V
